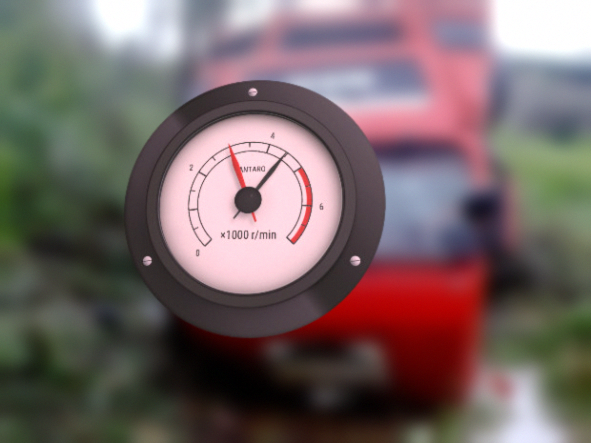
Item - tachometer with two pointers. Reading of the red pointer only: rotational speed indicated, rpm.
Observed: 3000 rpm
